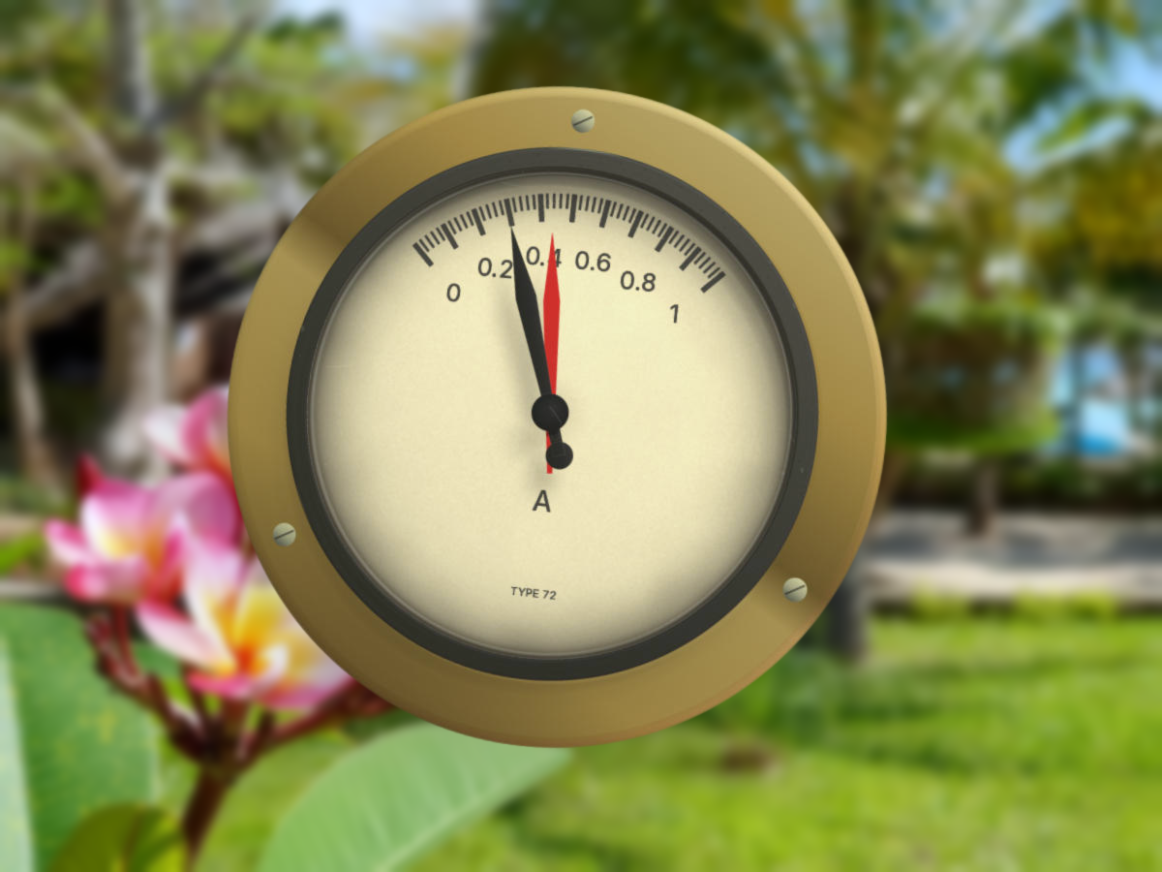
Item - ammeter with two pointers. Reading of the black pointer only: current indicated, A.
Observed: 0.3 A
